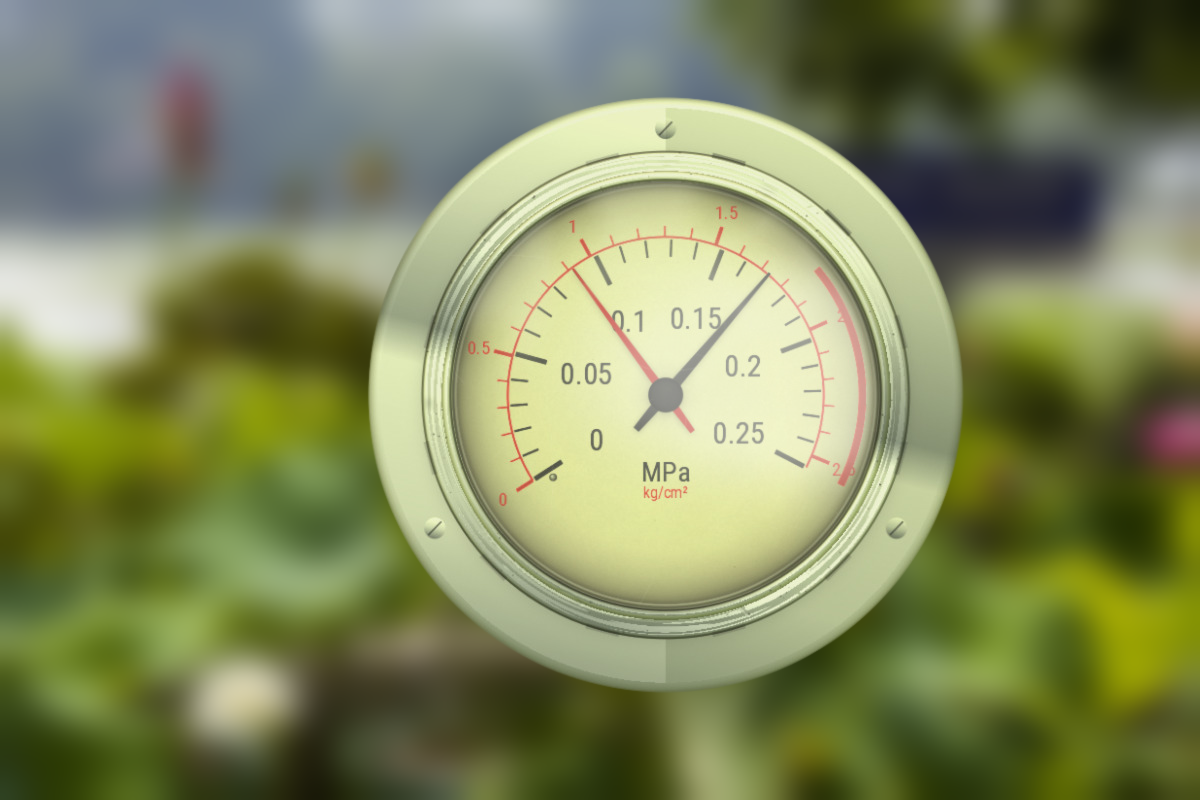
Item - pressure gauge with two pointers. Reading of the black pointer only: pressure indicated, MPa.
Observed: 0.17 MPa
